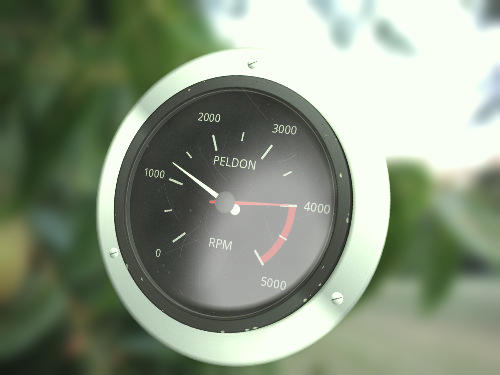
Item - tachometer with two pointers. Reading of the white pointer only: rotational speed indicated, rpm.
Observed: 1250 rpm
